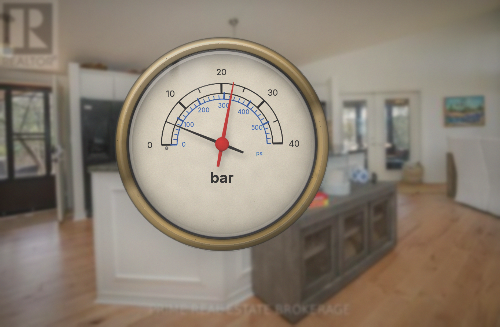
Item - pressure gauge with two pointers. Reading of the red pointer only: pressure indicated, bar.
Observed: 22.5 bar
